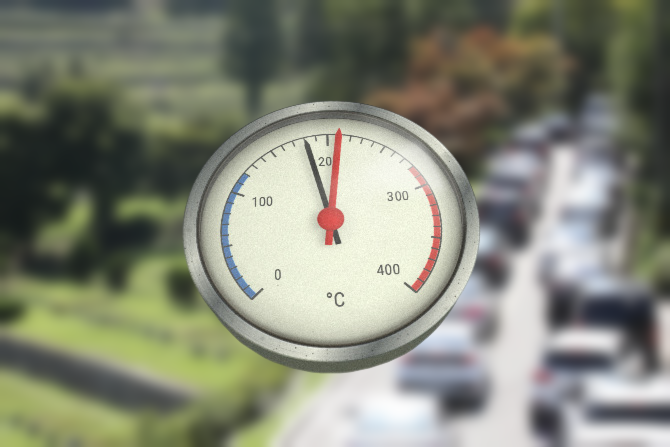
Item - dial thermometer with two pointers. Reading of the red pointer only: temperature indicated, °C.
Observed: 210 °C
